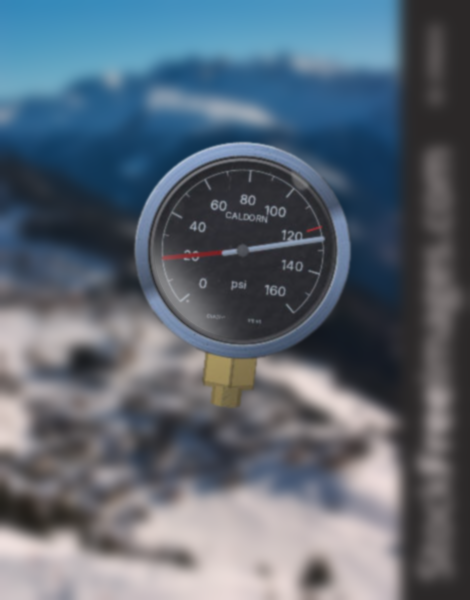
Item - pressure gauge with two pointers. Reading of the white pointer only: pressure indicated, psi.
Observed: 125 psi
